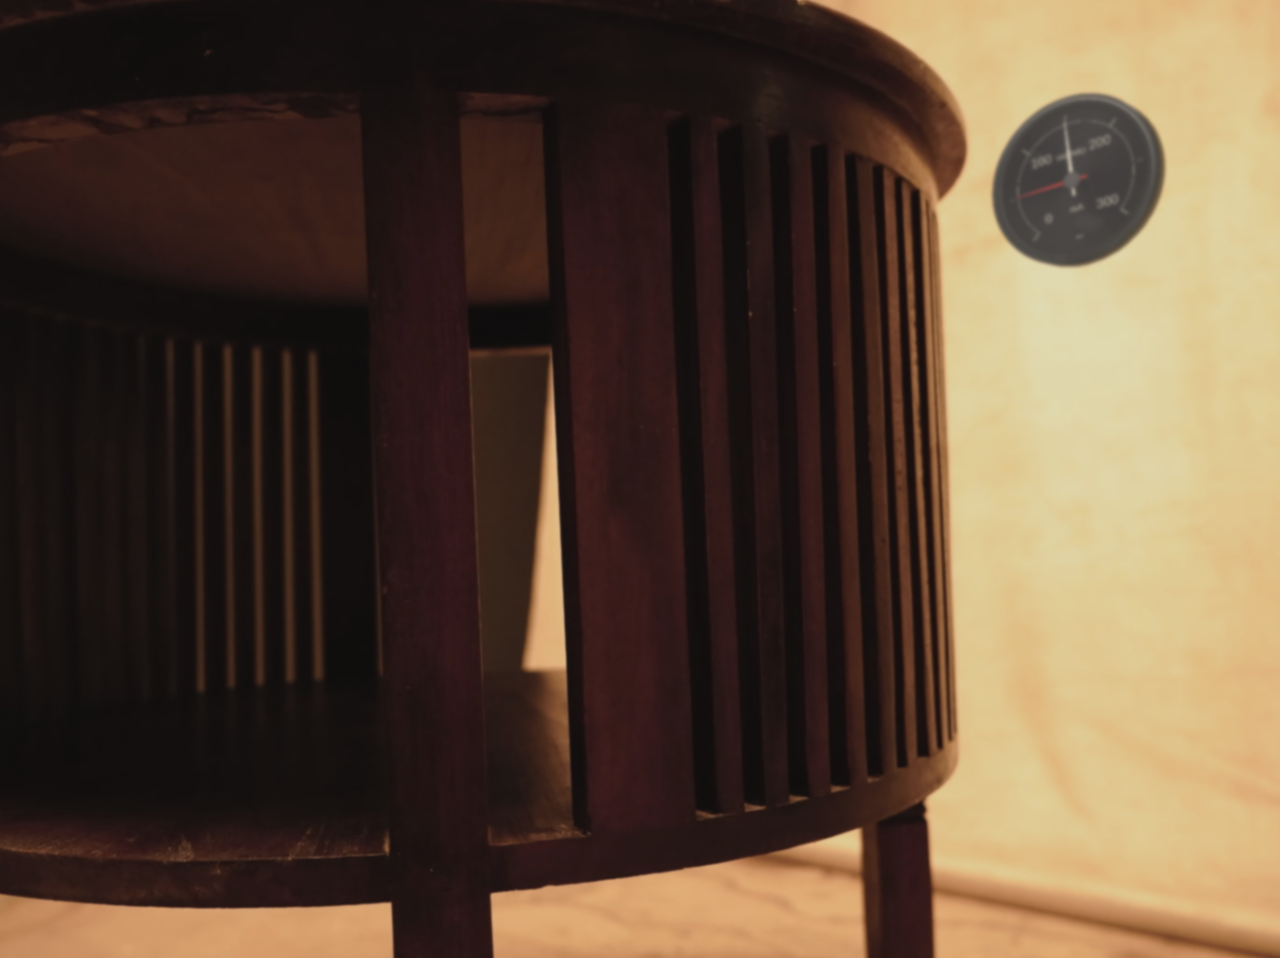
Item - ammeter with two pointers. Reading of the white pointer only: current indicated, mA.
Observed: 150 mA
